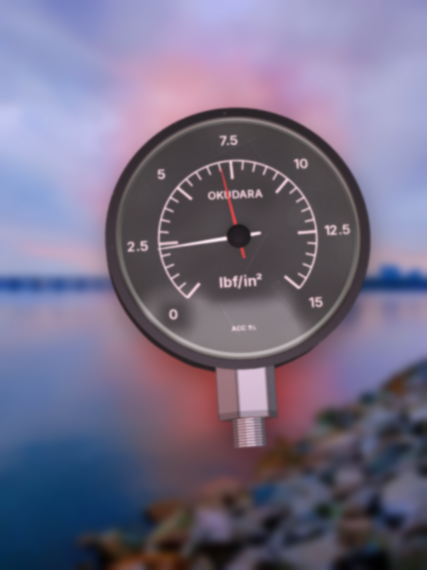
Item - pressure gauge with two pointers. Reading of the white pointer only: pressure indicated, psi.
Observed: 2.25 psi
